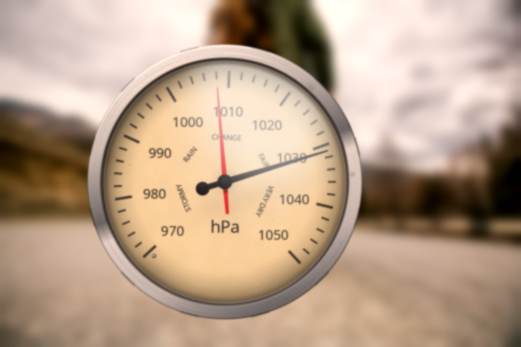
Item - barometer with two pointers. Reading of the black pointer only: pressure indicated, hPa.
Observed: 1031 hPa
